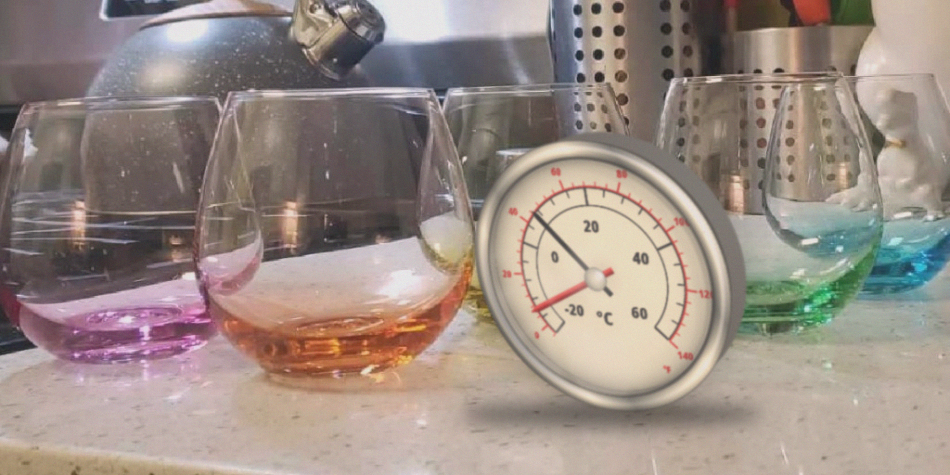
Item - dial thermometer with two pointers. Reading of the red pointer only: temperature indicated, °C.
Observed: -14 °C
